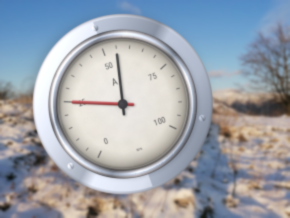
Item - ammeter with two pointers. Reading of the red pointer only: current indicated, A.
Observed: 25 A
